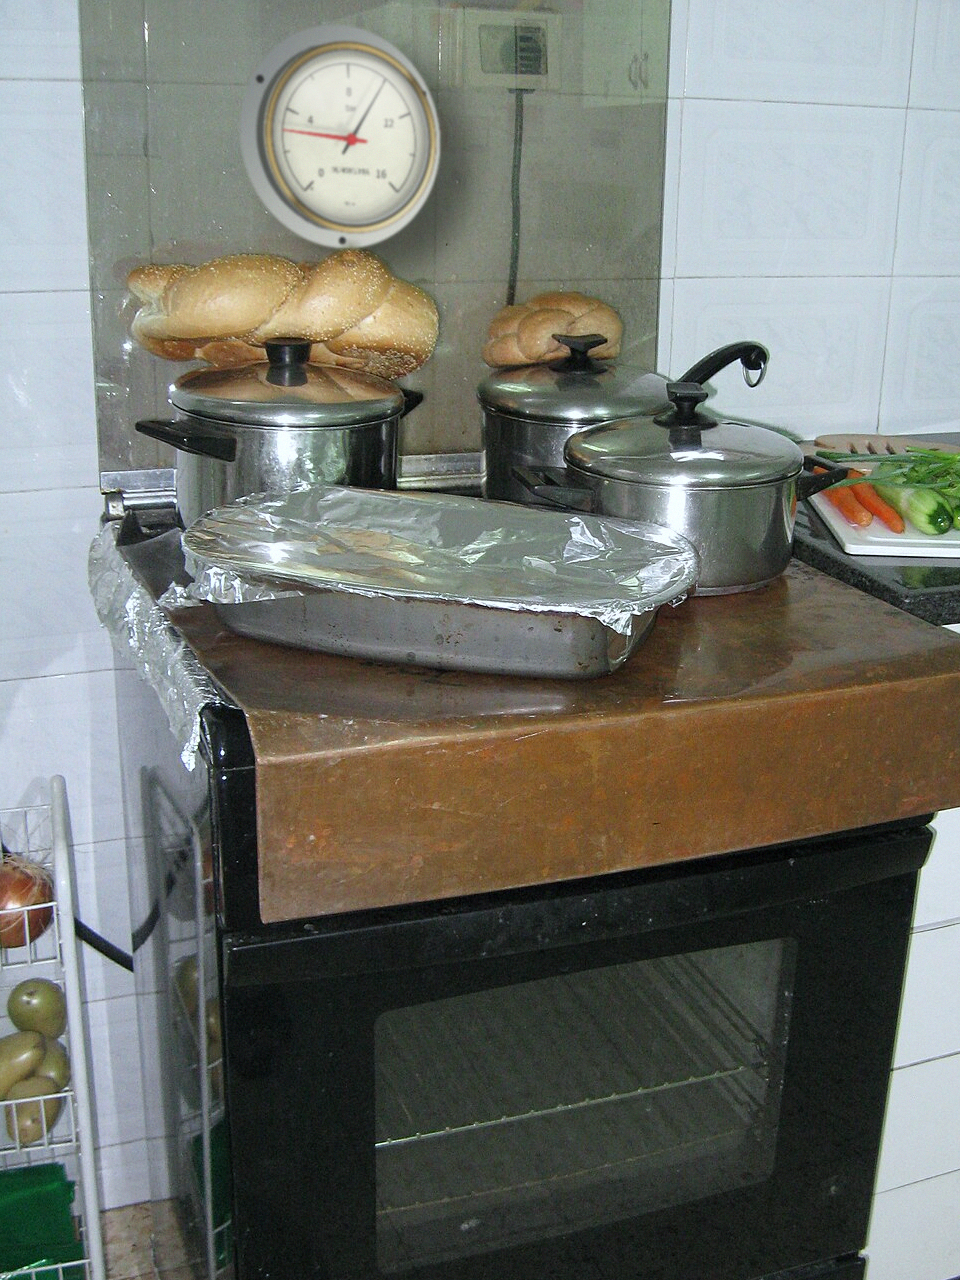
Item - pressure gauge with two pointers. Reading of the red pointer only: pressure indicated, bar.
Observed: 3 bar
